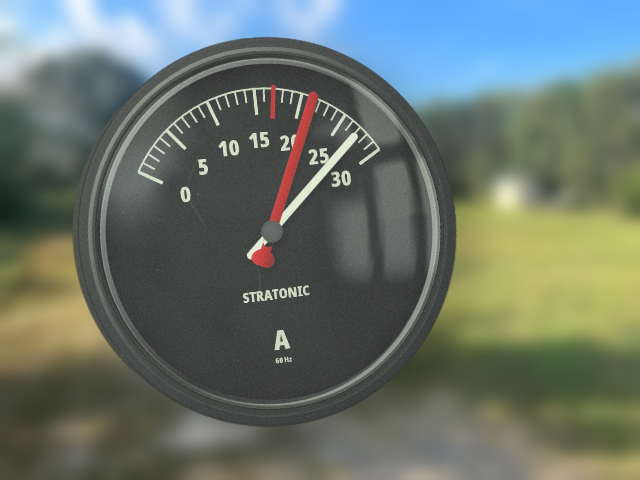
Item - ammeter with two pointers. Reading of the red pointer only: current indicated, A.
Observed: 21 A
